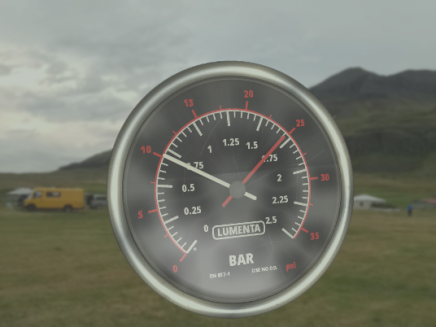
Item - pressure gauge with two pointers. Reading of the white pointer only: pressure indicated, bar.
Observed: 0.7 bar
